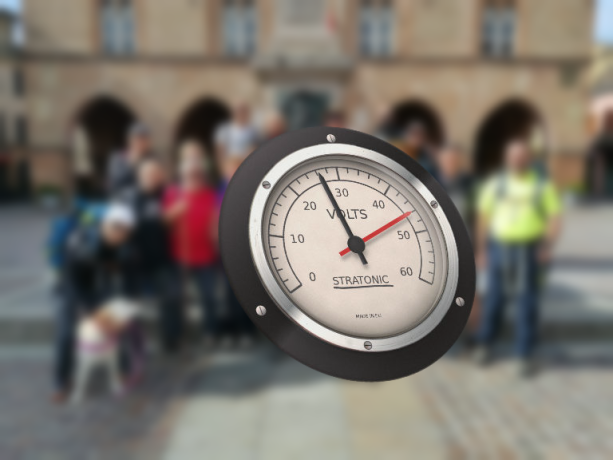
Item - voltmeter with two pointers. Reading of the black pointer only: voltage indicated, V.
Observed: 26 V
